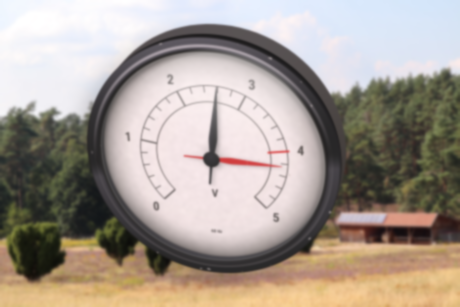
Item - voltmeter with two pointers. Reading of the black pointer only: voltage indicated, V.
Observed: 2.6 V
